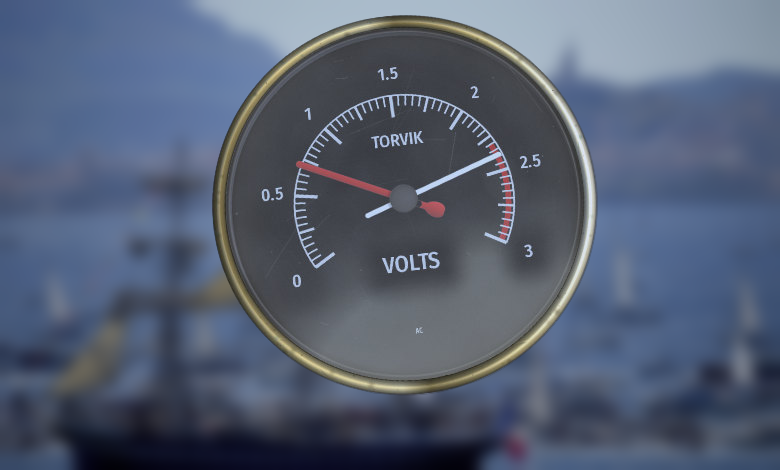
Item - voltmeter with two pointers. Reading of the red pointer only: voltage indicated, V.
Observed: 0.7 V
